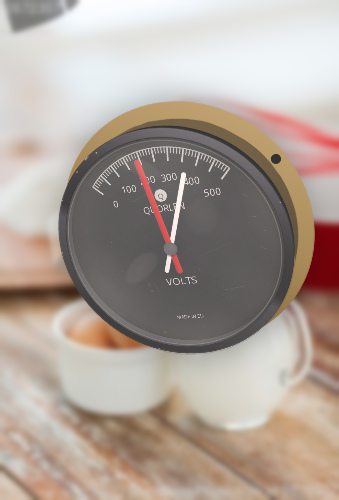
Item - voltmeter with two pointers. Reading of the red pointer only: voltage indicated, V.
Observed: 200 V
